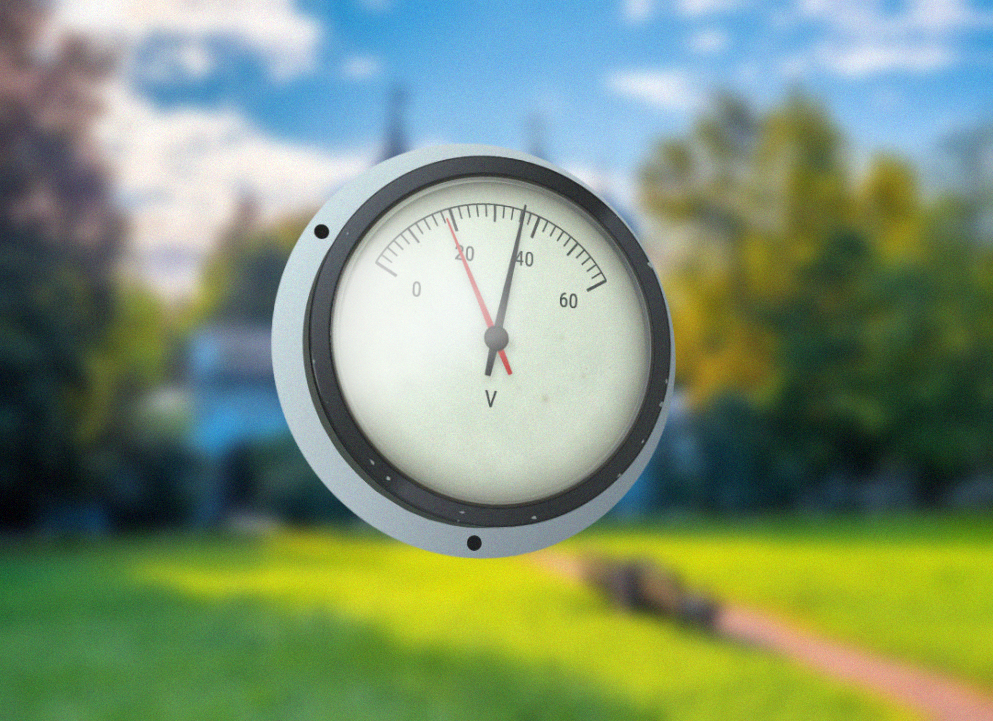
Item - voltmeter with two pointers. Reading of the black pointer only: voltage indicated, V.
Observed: 36 V
